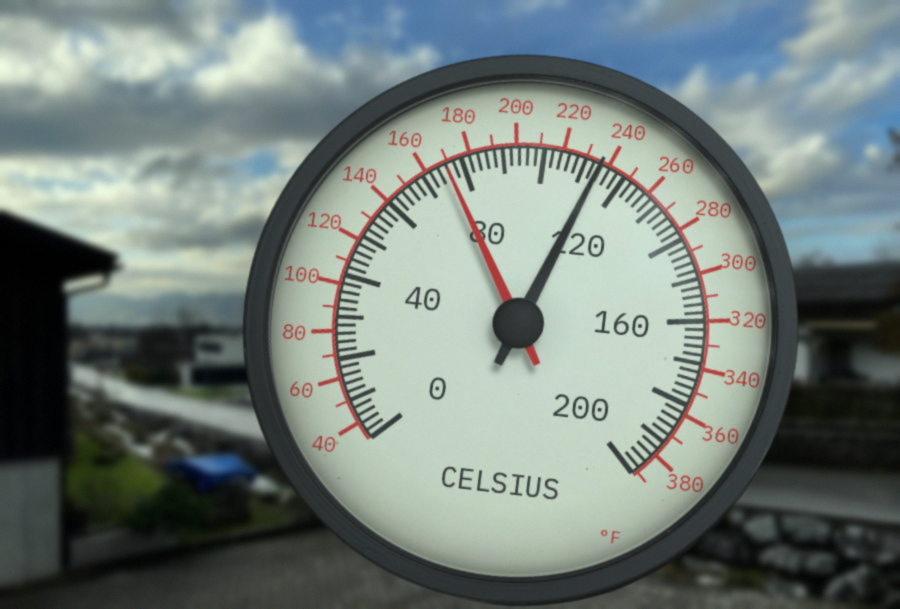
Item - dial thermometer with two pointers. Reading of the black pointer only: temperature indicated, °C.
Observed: 114 °C
